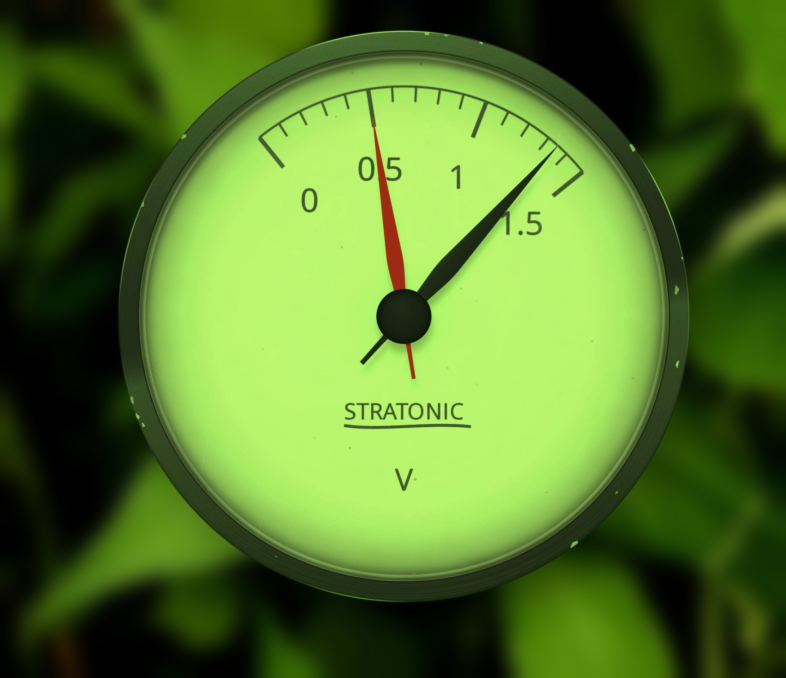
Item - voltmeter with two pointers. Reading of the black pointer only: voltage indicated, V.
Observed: 1.35 V
